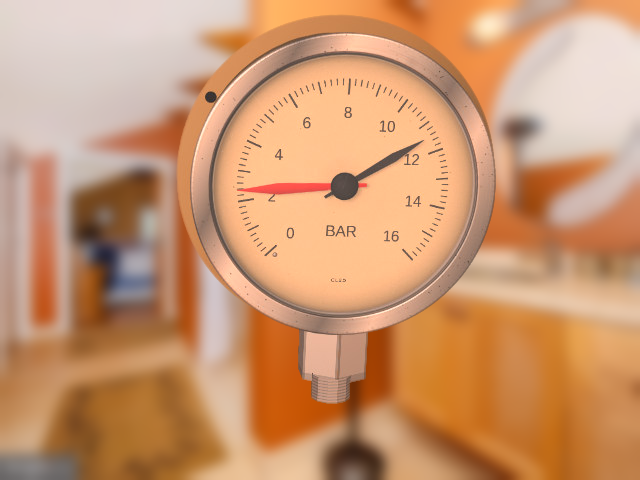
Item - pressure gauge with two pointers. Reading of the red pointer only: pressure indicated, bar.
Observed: 2.4 bar
